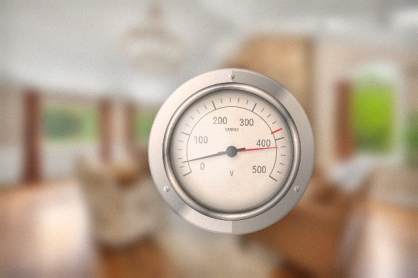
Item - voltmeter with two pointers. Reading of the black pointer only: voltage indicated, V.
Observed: 30 V
